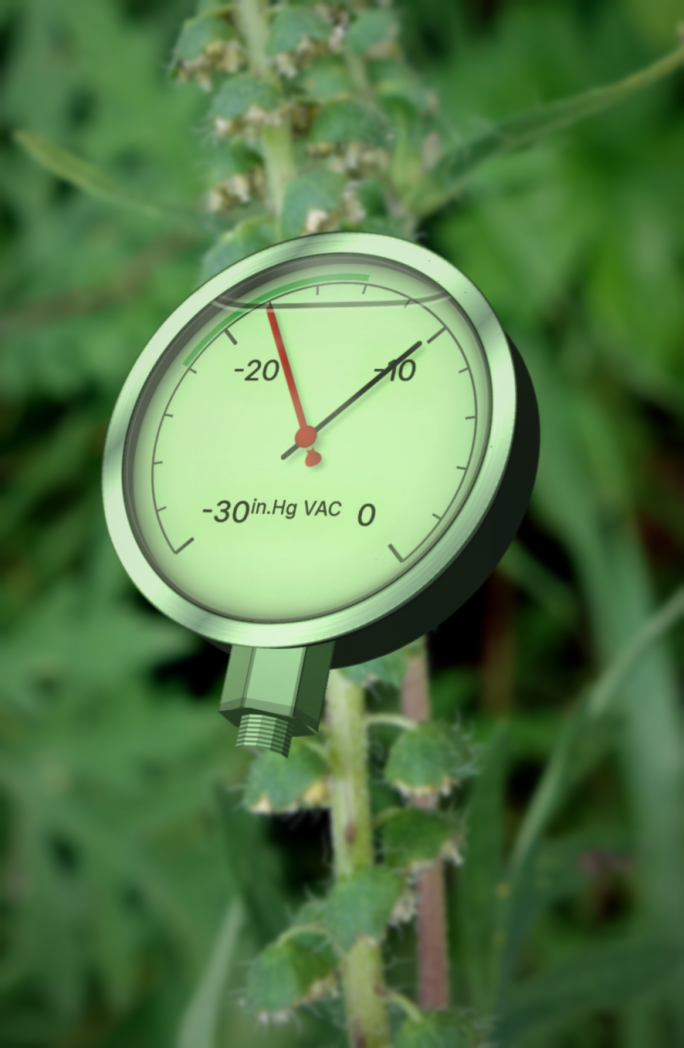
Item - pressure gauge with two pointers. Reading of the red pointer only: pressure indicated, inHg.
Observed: -18 inHg
